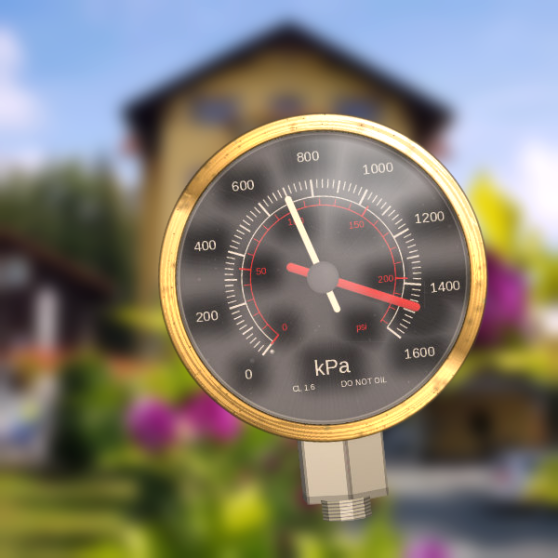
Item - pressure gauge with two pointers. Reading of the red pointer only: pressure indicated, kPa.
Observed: 1480 kPa
